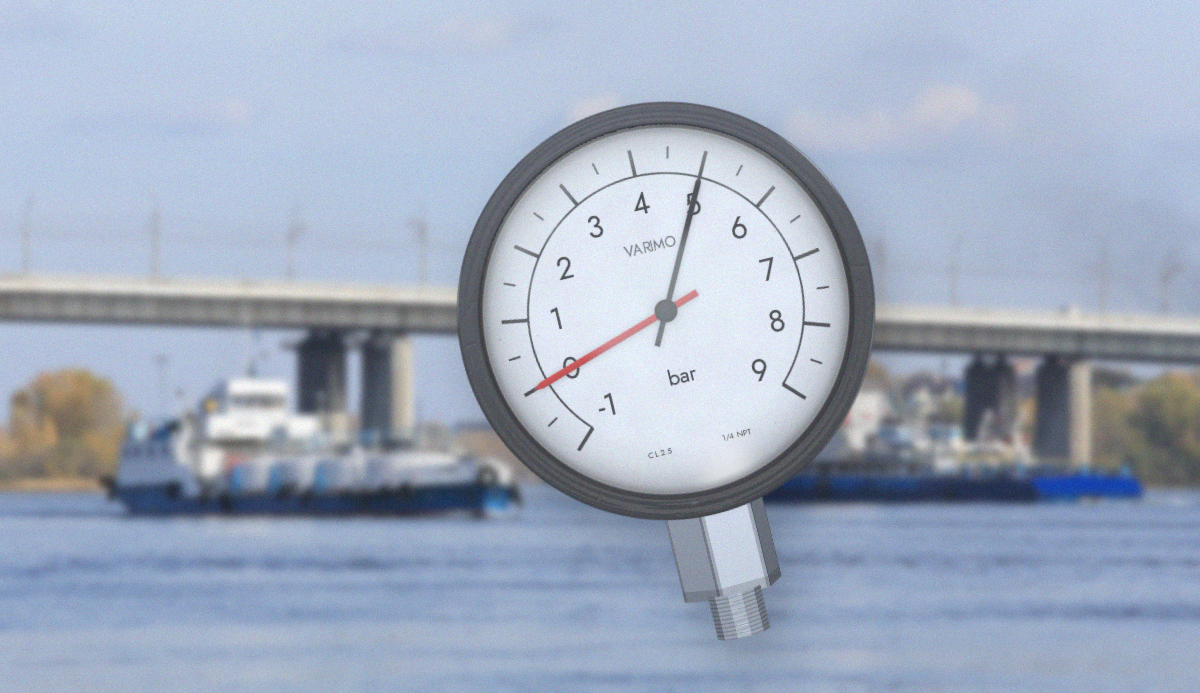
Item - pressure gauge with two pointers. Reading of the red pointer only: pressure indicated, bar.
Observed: 0 bar
